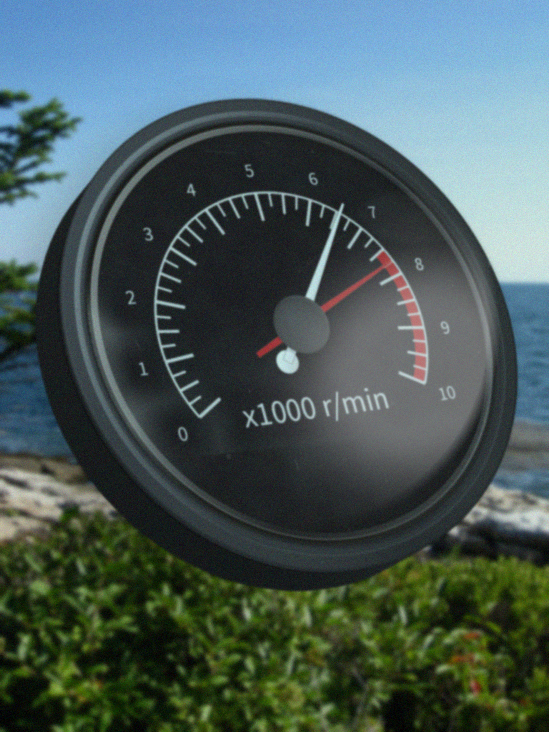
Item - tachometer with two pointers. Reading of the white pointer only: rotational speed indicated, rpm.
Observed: 6500 rpm
